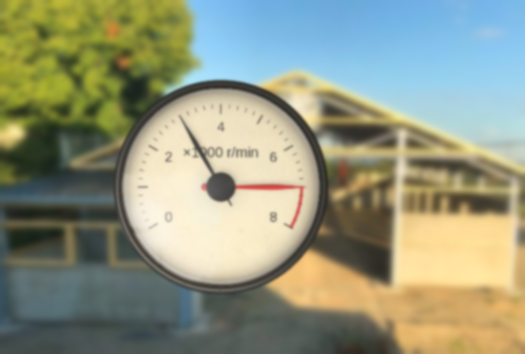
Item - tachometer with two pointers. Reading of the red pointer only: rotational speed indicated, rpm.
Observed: 7000 rpm
